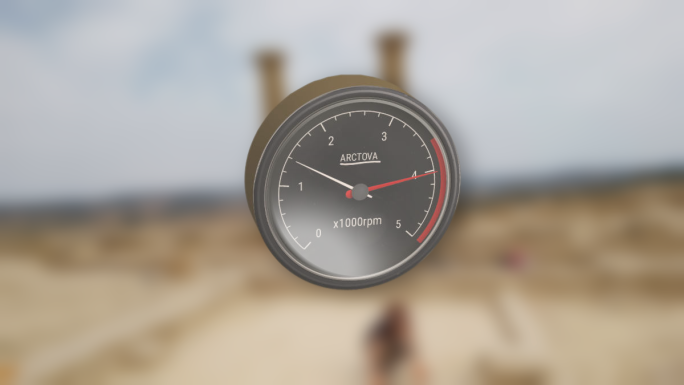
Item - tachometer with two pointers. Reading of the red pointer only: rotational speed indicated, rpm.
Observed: 4000 rpm
